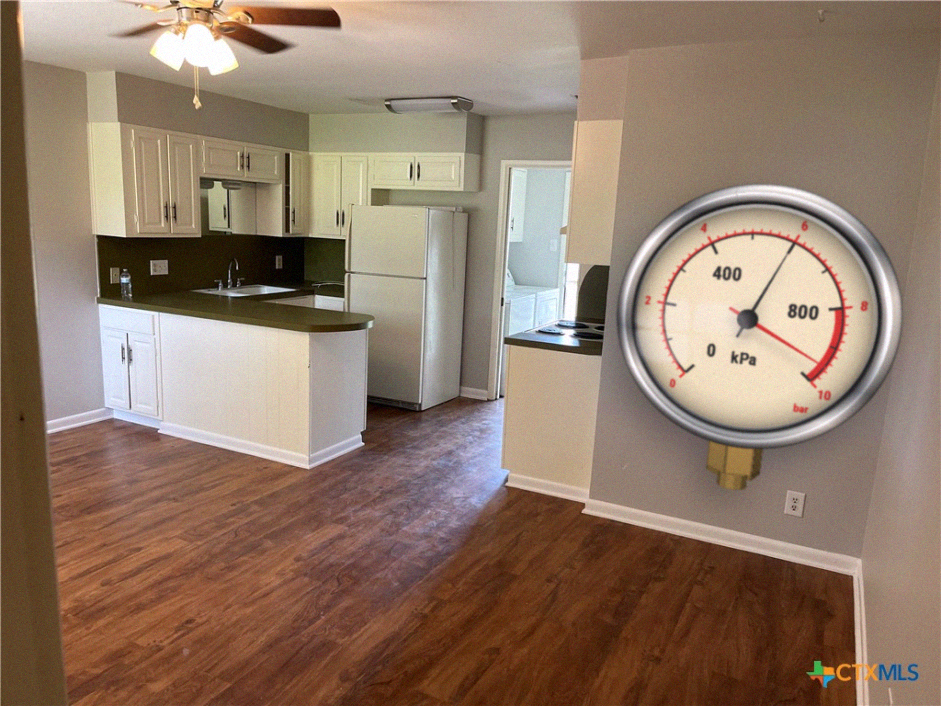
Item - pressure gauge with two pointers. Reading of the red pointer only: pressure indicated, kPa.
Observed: 950 kPa
